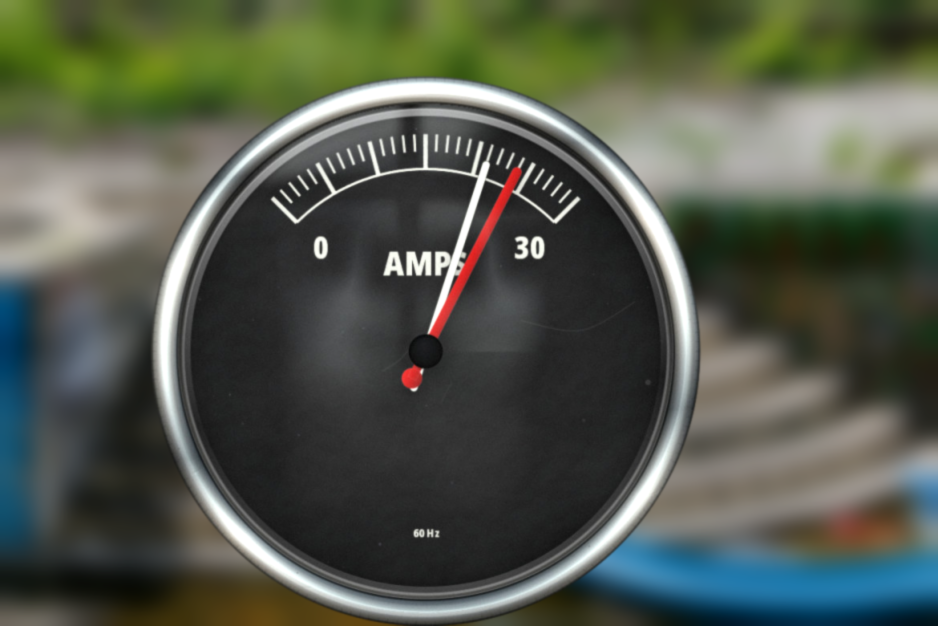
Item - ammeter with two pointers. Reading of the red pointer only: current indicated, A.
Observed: 24 A
